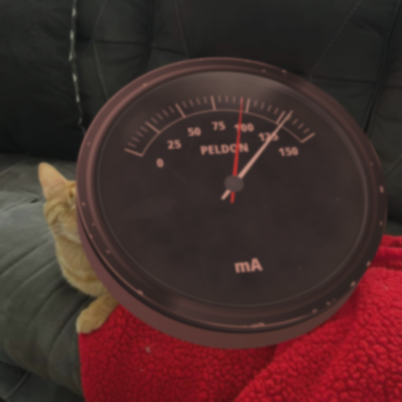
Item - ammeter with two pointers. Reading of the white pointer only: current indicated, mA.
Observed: 130 mA
